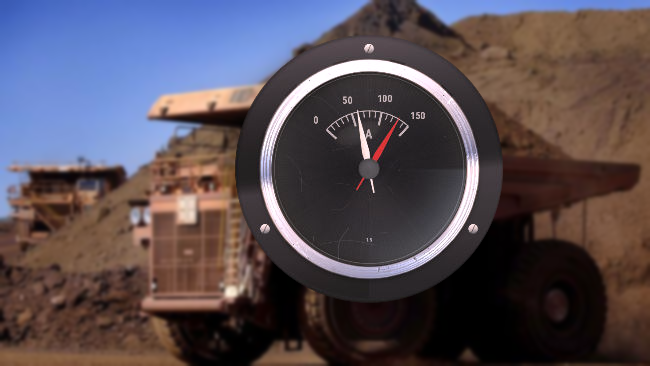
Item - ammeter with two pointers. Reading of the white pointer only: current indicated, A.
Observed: 60 A
